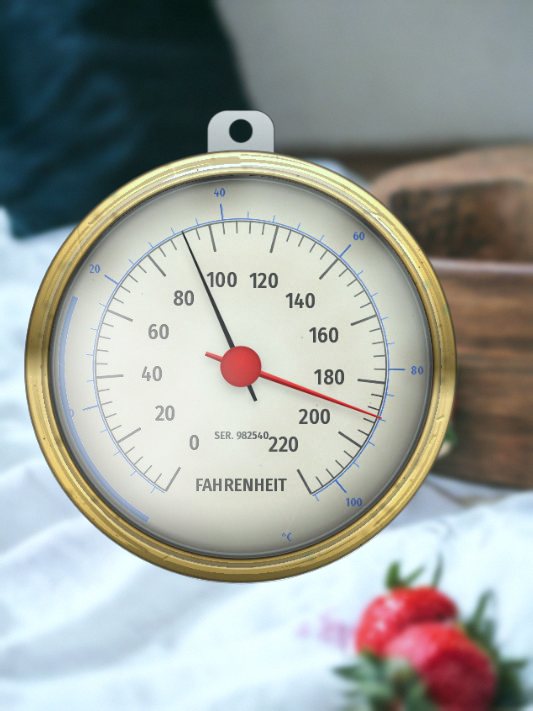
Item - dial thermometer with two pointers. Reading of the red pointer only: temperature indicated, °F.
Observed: 190 °F
